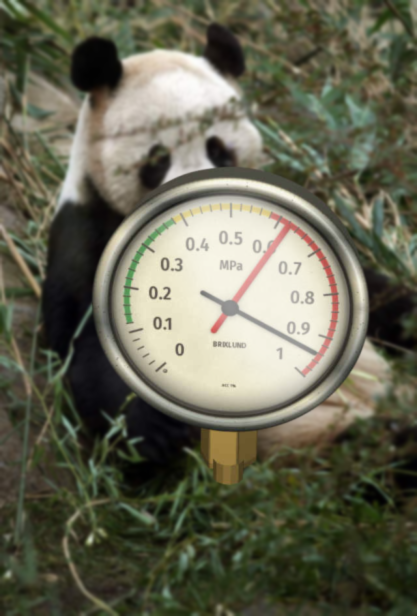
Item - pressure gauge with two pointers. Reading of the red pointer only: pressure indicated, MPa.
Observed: 0.62 MPa
